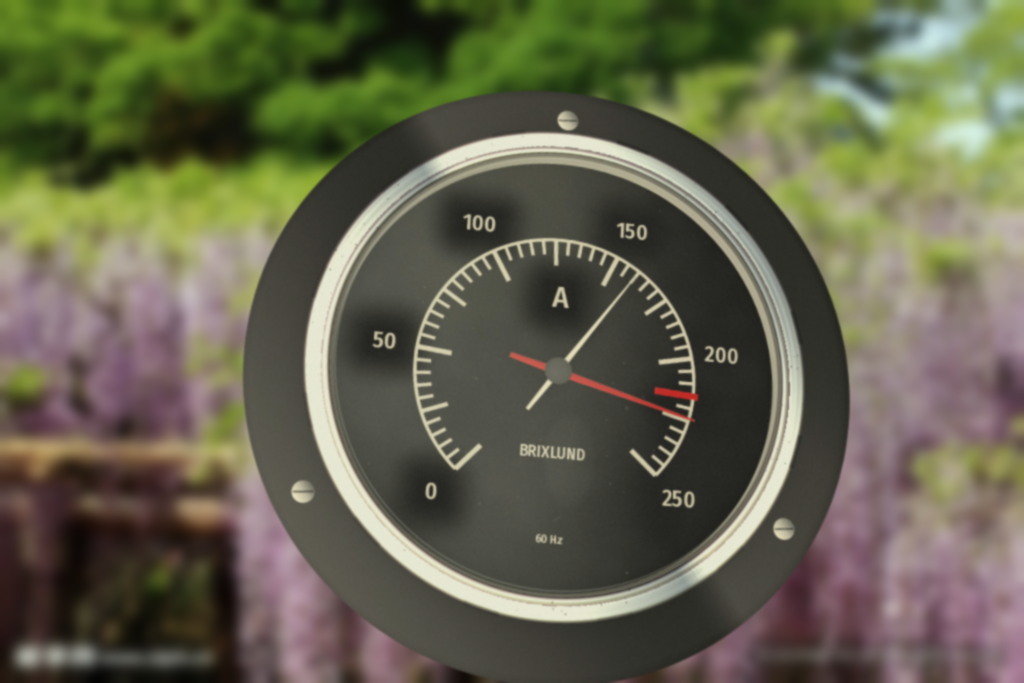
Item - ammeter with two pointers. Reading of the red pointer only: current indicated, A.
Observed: 225 A
